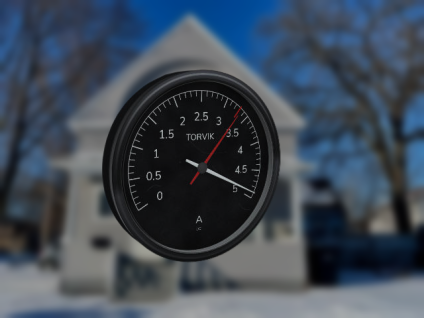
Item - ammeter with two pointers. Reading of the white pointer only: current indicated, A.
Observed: 4.9 A
